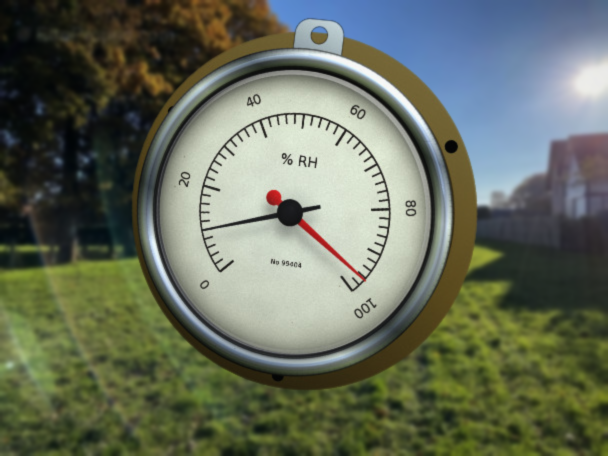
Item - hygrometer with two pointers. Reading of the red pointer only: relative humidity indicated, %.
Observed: 96 %
